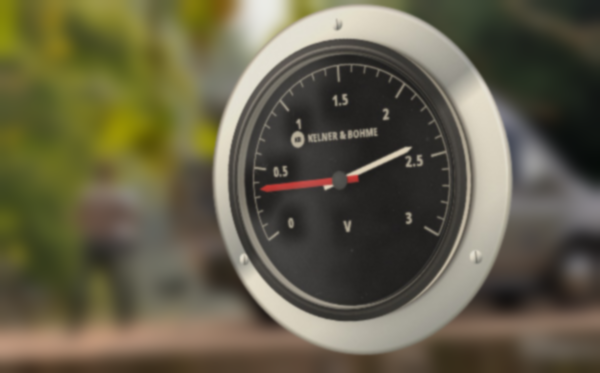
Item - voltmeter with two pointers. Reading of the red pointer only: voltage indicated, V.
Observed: 0.35 V
